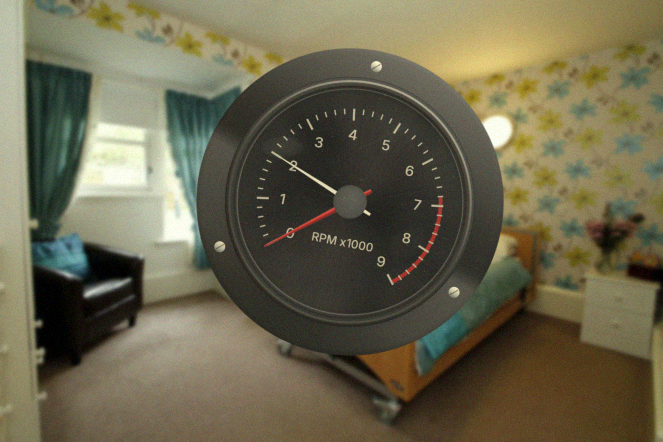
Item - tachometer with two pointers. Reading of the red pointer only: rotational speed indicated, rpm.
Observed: 0 rpm
